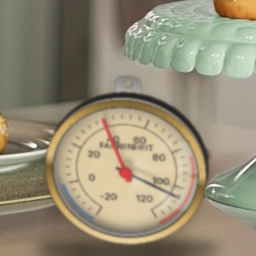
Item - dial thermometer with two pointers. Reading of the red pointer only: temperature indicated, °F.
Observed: 40 °F
